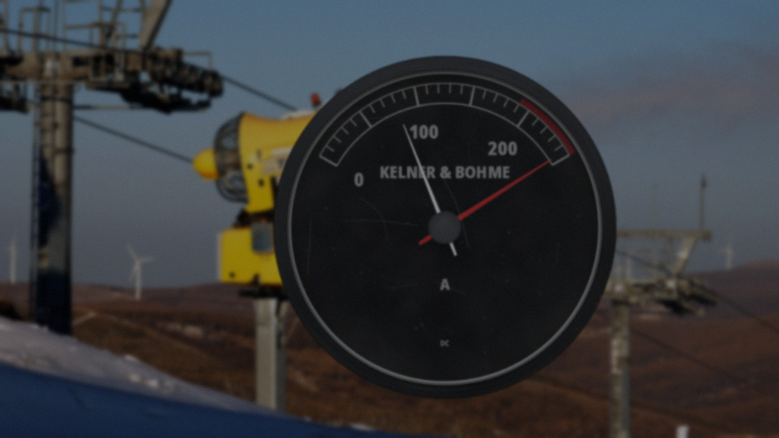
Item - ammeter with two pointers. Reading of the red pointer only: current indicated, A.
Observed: 245 A
